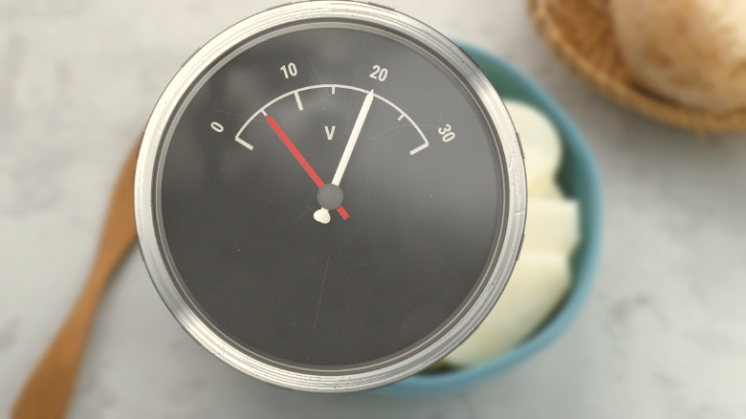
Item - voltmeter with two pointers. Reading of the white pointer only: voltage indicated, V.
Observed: 20 V
